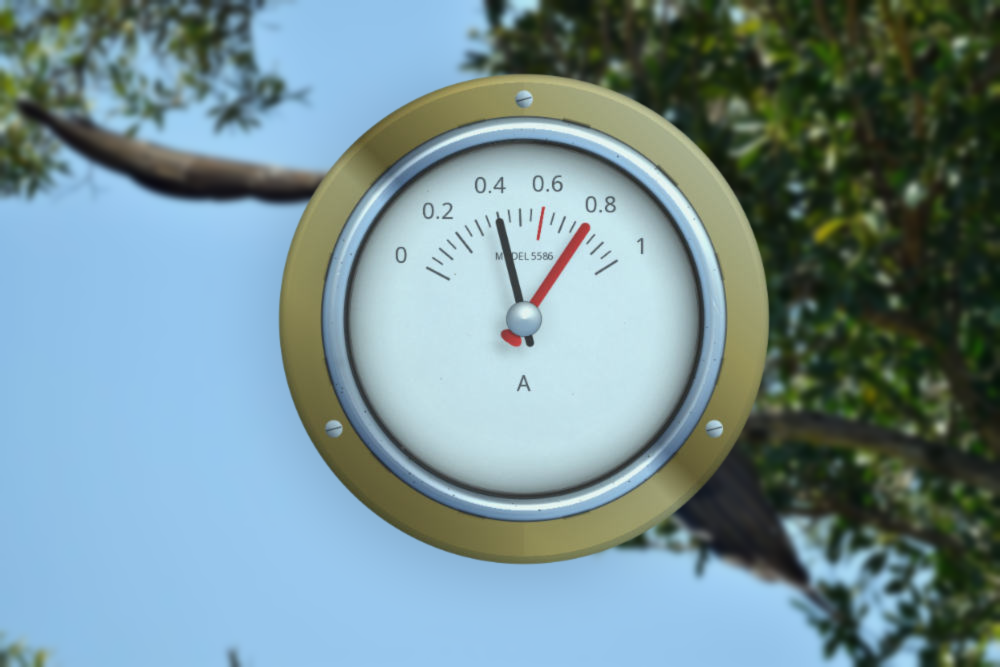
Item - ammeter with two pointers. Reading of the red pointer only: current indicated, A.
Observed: 0.8 A
